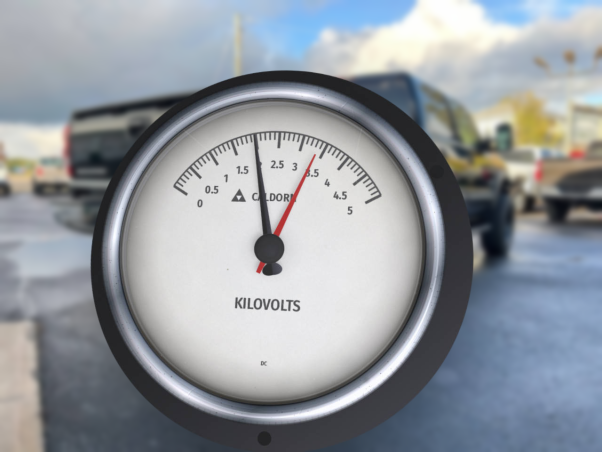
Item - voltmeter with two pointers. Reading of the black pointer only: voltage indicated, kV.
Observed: 2 kV
